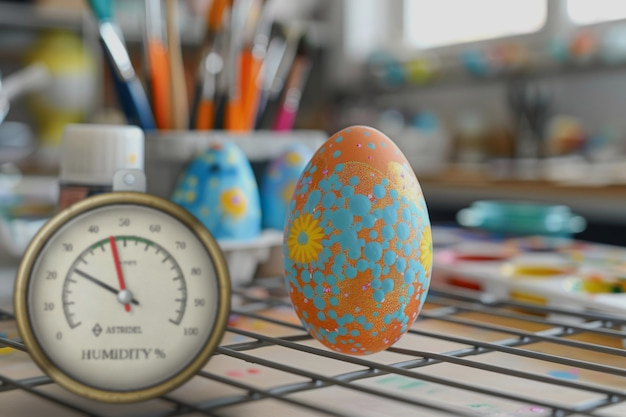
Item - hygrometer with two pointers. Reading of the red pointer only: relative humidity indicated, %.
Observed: 45 %
